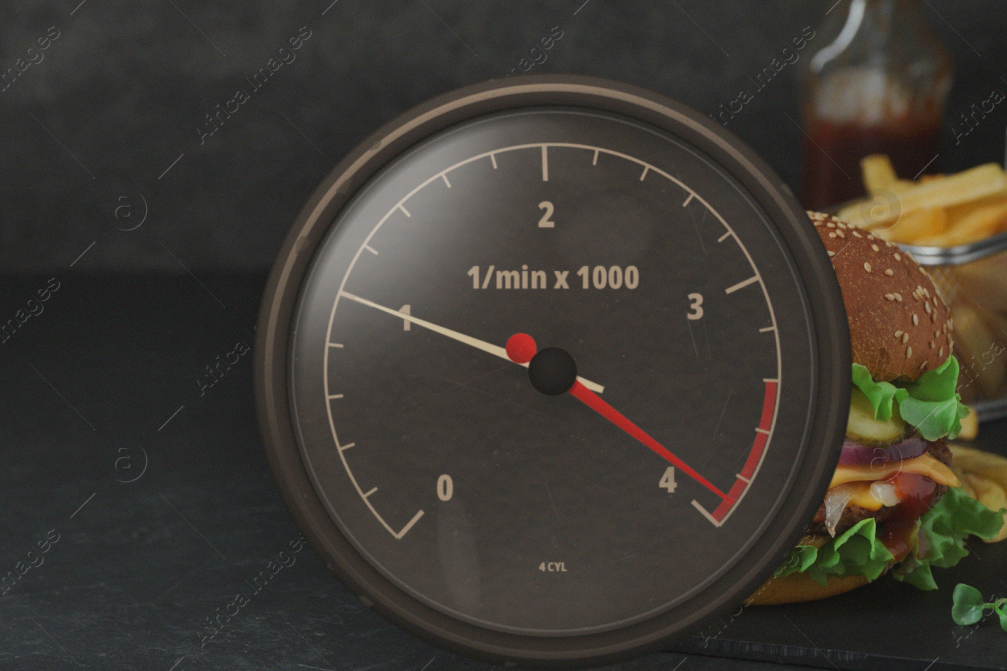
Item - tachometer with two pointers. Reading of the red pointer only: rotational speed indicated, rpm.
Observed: 3900 rpm
